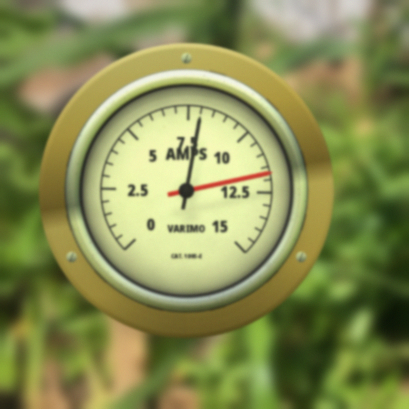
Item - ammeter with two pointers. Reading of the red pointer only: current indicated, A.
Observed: 11.75 A
